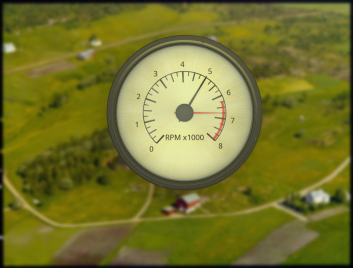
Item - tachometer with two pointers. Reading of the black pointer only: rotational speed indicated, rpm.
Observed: 5000 rpm
